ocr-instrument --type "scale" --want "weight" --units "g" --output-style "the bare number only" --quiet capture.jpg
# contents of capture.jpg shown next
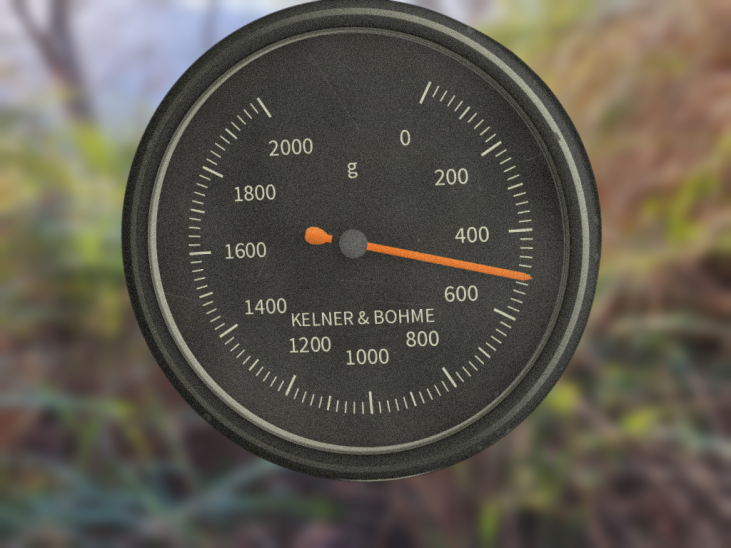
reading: 500
